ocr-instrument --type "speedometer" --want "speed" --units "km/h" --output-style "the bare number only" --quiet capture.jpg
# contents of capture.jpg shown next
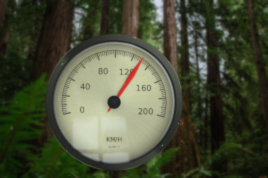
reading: 130
